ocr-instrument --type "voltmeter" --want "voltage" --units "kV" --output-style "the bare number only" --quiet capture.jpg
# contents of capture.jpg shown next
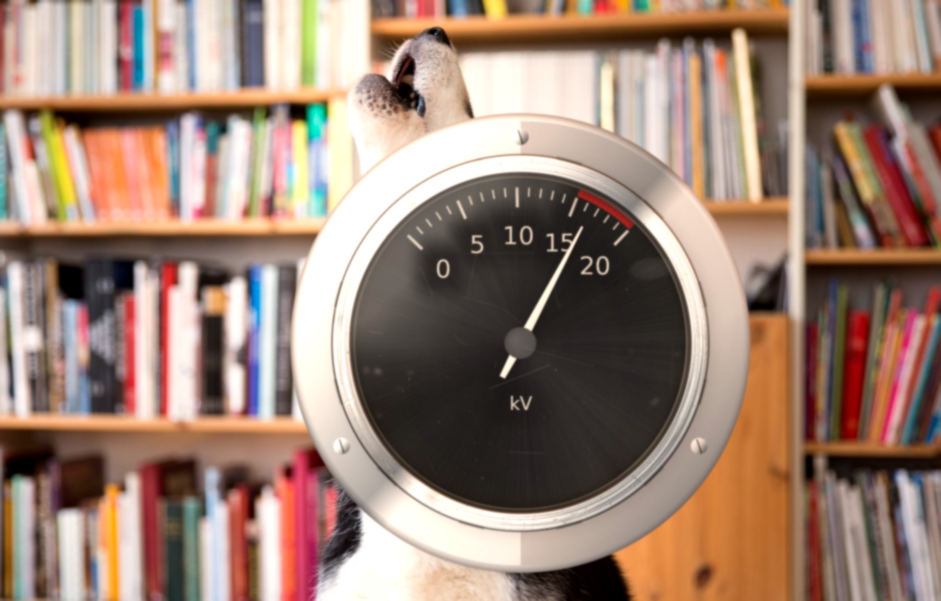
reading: 16.5
